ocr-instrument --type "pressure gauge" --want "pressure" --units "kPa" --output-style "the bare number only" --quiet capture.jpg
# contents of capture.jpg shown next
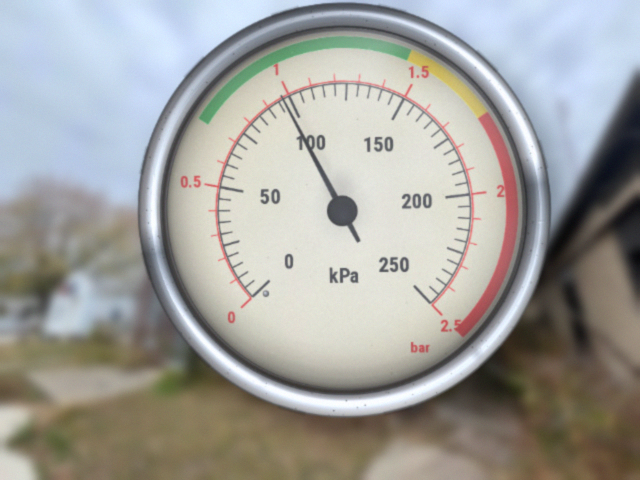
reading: 97.5
